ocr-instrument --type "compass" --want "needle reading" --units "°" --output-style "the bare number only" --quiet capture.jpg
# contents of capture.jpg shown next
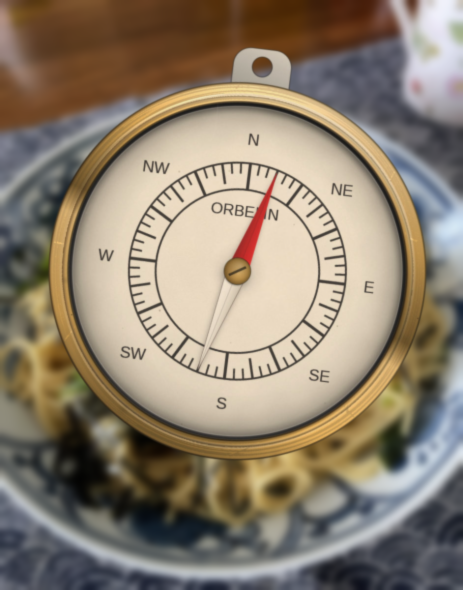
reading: 15
